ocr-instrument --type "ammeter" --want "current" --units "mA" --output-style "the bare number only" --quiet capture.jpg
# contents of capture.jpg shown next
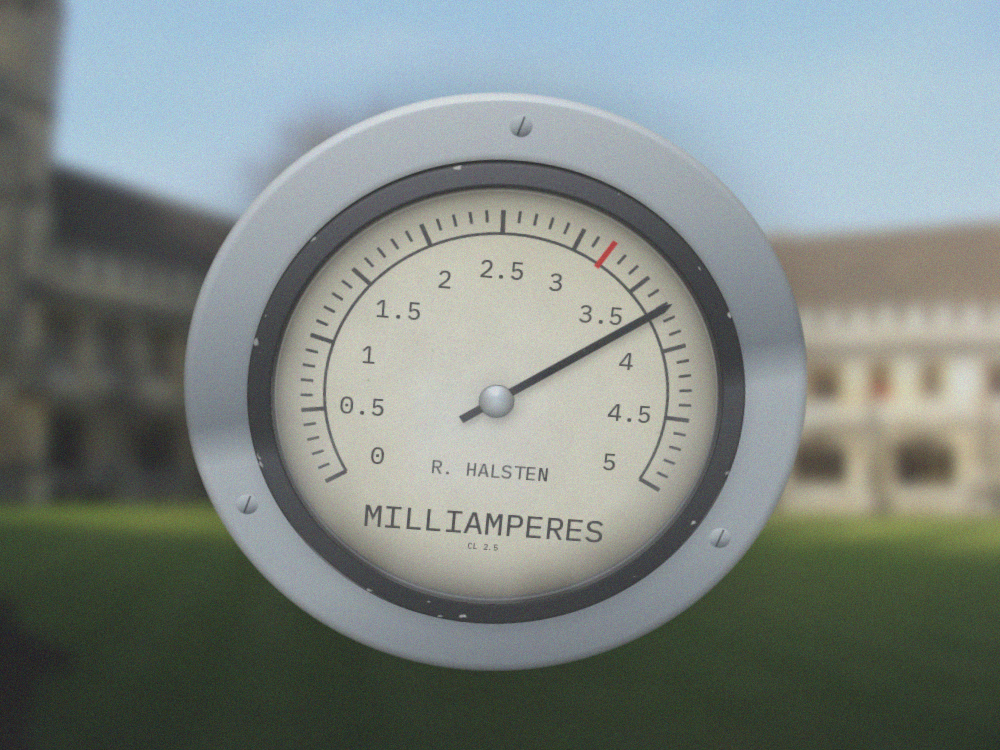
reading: 3.7
